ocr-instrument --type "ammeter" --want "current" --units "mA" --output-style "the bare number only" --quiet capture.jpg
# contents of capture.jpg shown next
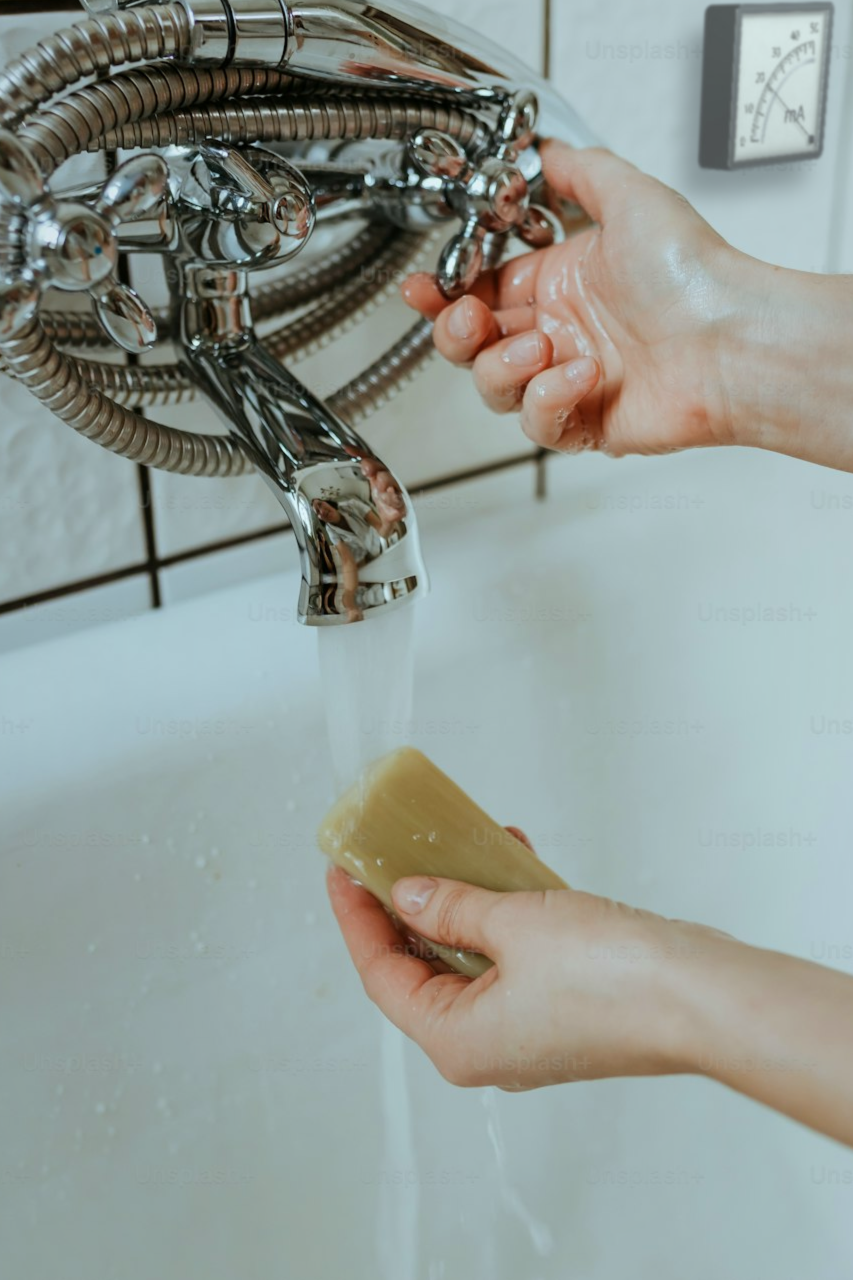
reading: 20
